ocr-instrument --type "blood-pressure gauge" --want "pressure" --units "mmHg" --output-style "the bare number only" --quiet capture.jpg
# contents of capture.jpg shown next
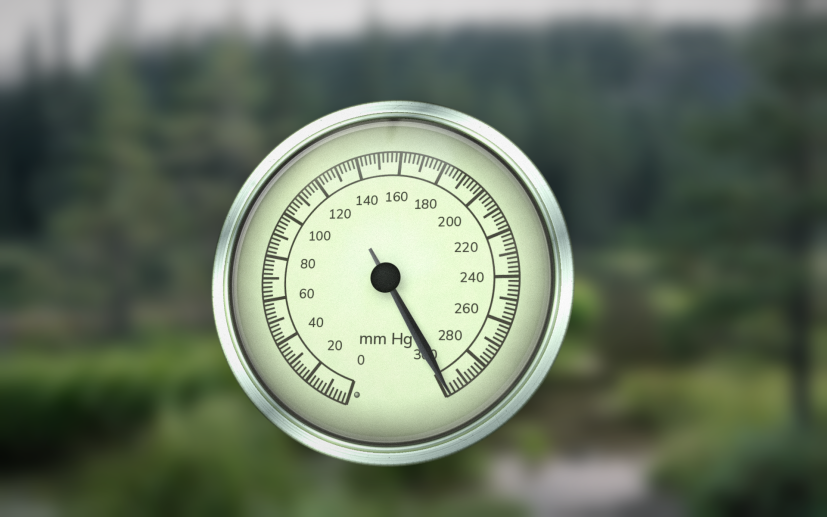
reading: 298
